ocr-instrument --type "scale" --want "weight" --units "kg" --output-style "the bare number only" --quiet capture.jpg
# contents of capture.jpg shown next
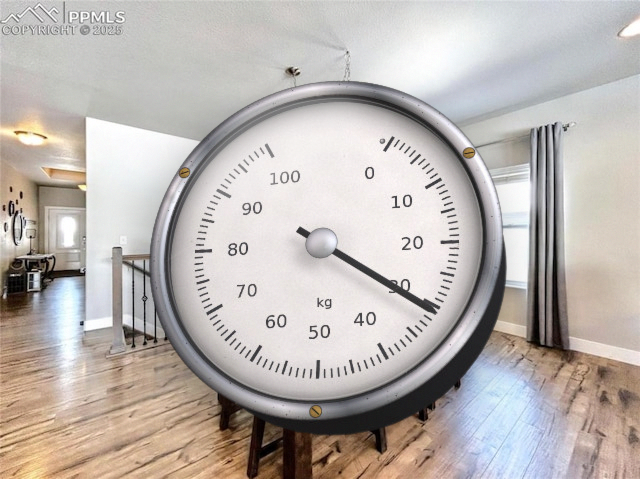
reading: 31
